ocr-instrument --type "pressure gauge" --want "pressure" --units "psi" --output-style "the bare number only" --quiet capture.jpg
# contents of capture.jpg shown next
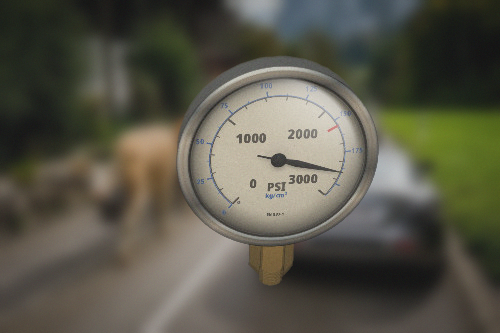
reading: 2700
